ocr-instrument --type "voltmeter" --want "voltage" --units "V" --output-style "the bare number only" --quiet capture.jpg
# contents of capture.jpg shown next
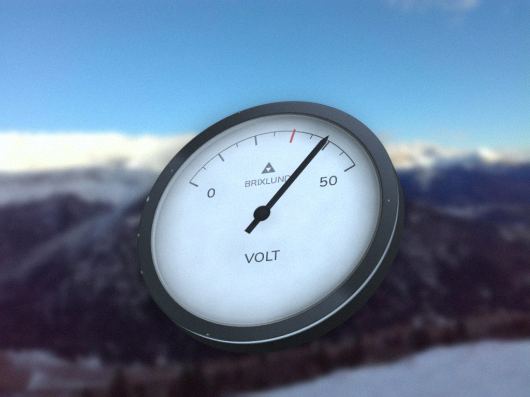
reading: 40
